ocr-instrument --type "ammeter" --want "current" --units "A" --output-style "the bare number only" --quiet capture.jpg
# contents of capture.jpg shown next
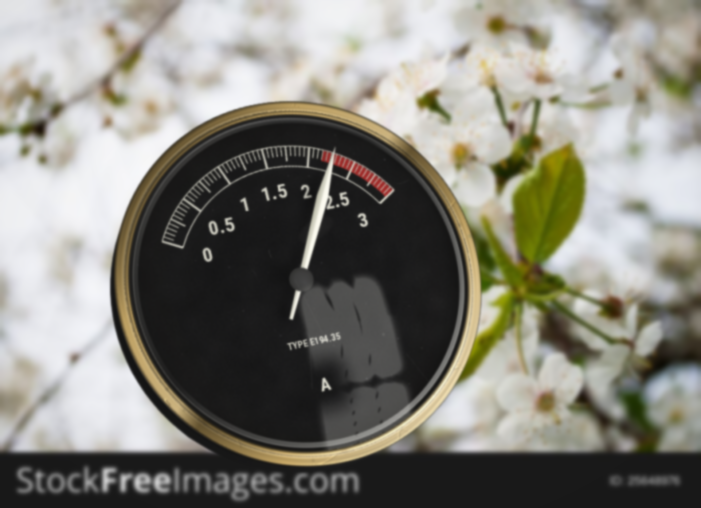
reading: 2.25
